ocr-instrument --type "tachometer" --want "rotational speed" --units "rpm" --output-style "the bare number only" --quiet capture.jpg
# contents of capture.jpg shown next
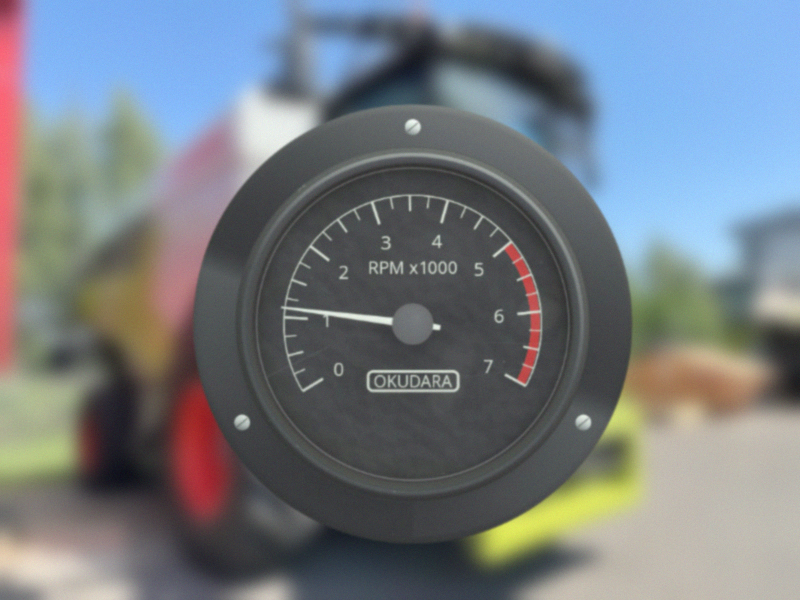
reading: 1125
